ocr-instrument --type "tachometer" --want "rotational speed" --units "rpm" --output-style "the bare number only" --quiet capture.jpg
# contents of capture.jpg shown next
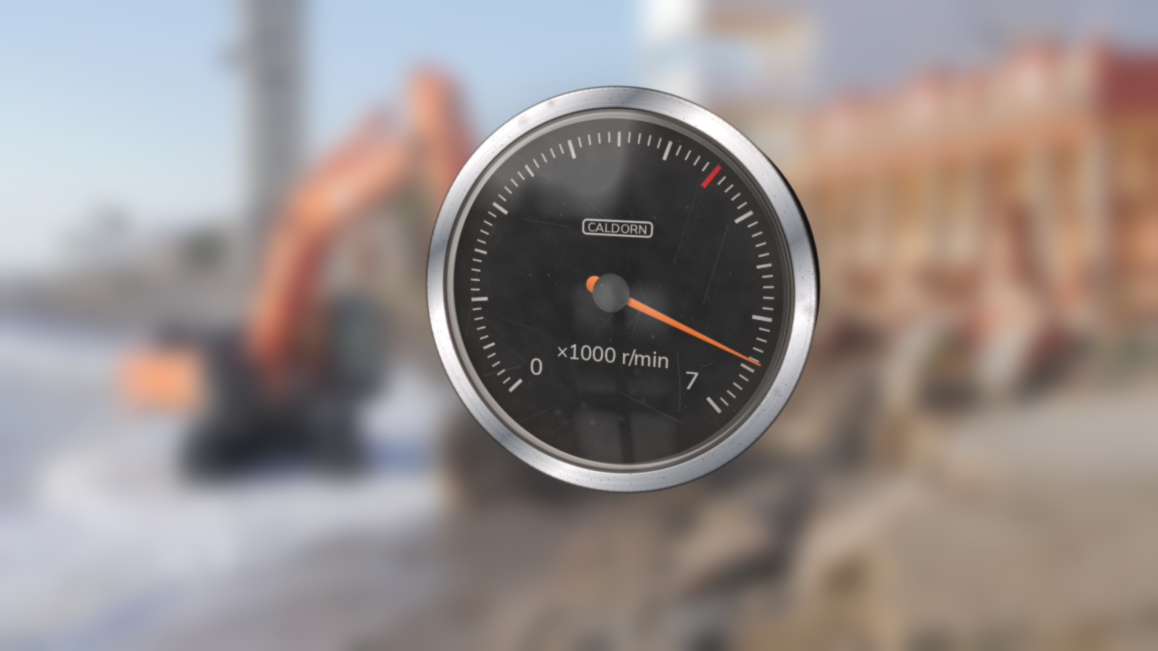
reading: 6400
